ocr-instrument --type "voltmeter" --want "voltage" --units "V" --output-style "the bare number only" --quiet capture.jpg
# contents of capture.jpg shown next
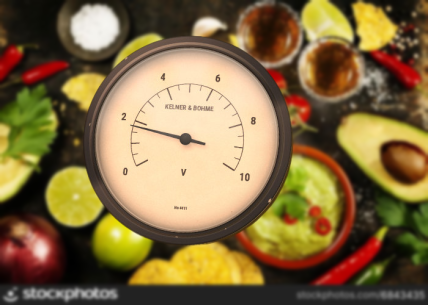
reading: 1.75
